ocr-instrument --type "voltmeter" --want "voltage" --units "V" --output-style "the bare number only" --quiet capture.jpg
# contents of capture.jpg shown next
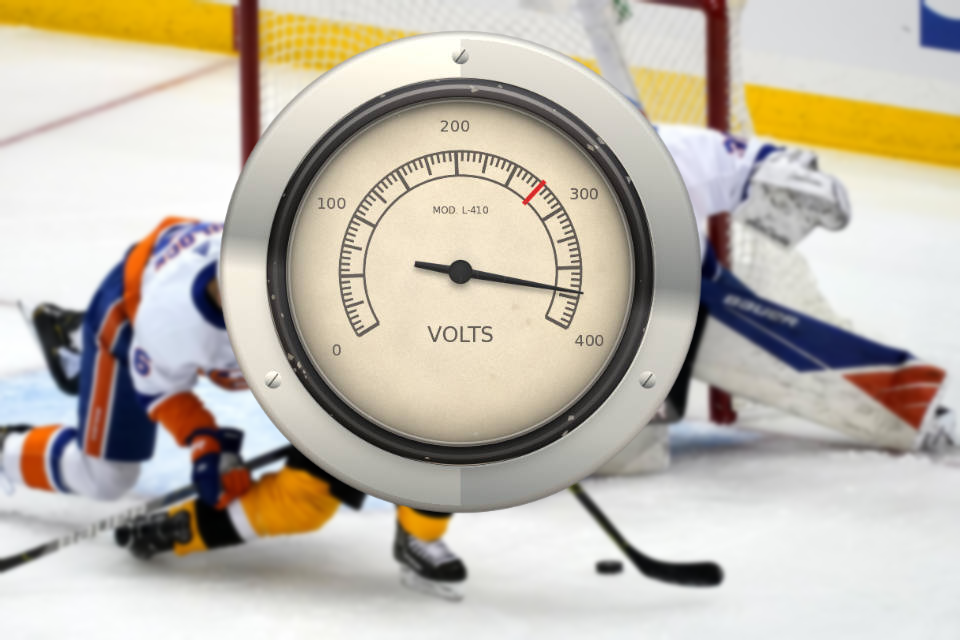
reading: 370
